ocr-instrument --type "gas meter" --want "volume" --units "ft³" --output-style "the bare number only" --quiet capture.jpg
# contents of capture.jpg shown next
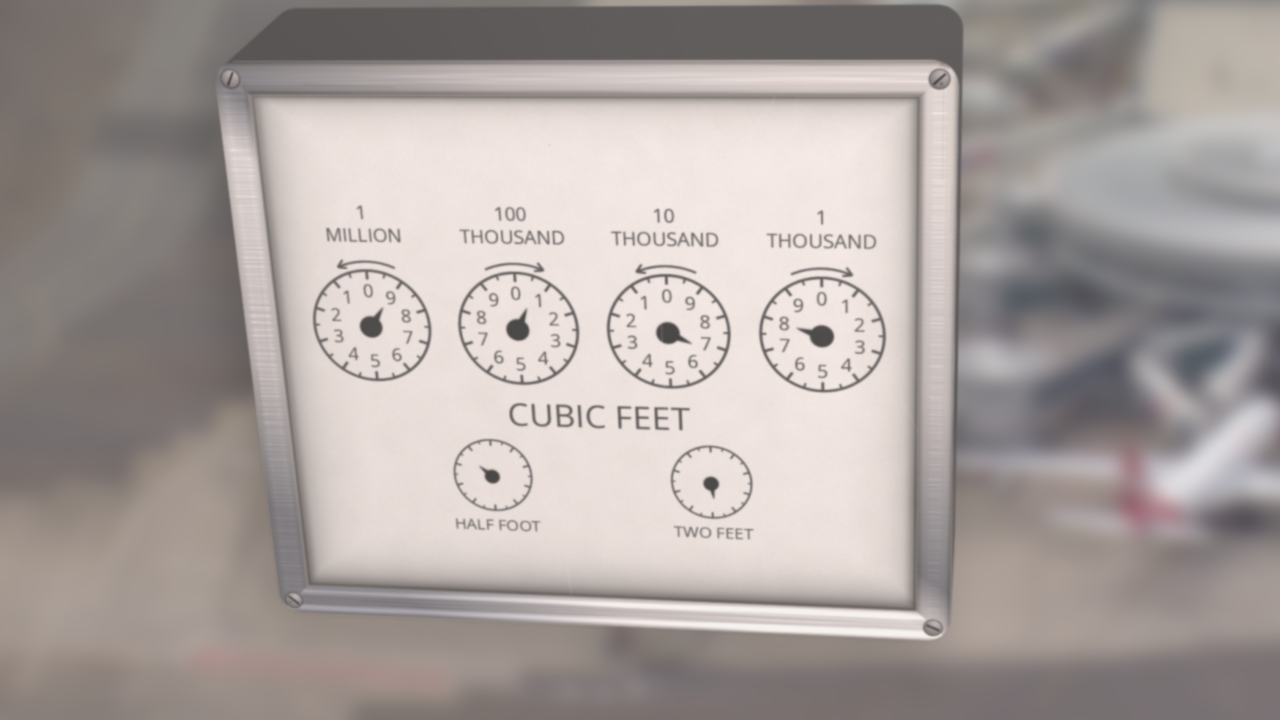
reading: 906800
